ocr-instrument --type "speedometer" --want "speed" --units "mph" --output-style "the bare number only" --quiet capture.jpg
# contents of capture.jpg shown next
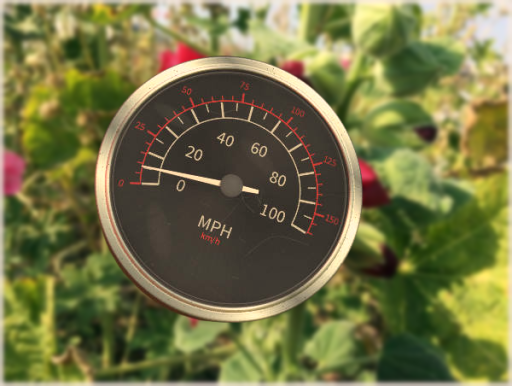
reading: 5
